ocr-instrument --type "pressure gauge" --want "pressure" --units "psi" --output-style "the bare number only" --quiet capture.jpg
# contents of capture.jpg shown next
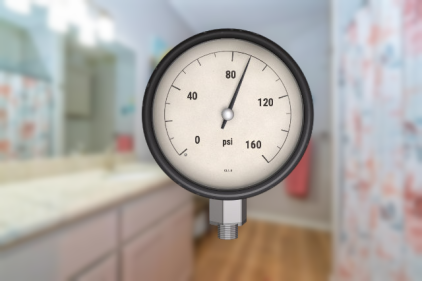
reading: 90
